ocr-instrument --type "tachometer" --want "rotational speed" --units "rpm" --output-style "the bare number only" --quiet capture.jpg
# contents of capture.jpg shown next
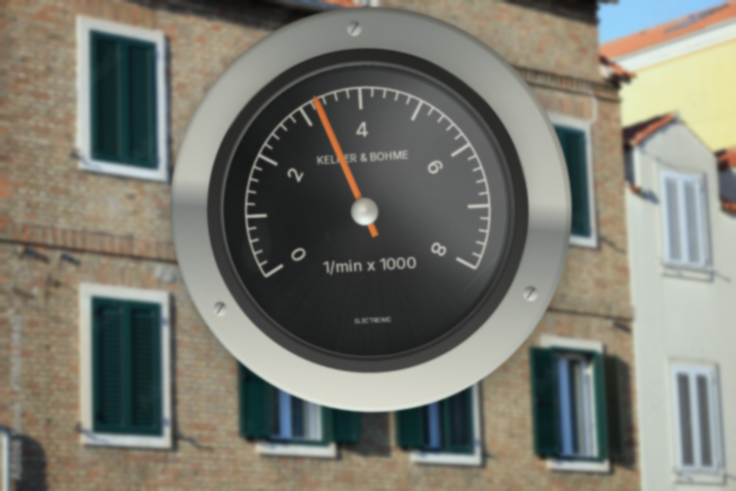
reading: 3300
